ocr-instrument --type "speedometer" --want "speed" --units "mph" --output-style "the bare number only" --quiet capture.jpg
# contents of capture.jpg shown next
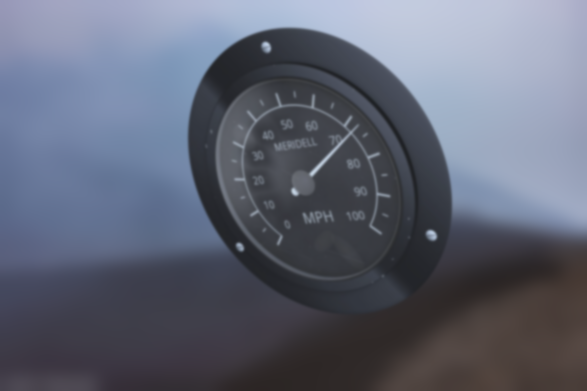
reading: 72.5
